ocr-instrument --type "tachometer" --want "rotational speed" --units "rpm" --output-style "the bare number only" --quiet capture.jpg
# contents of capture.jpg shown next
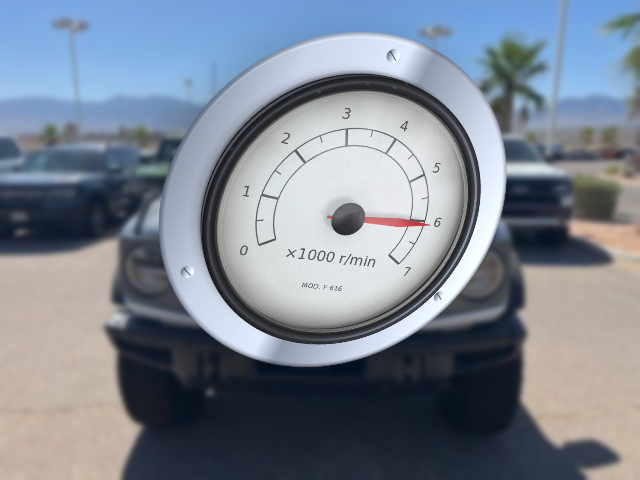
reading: 6000
